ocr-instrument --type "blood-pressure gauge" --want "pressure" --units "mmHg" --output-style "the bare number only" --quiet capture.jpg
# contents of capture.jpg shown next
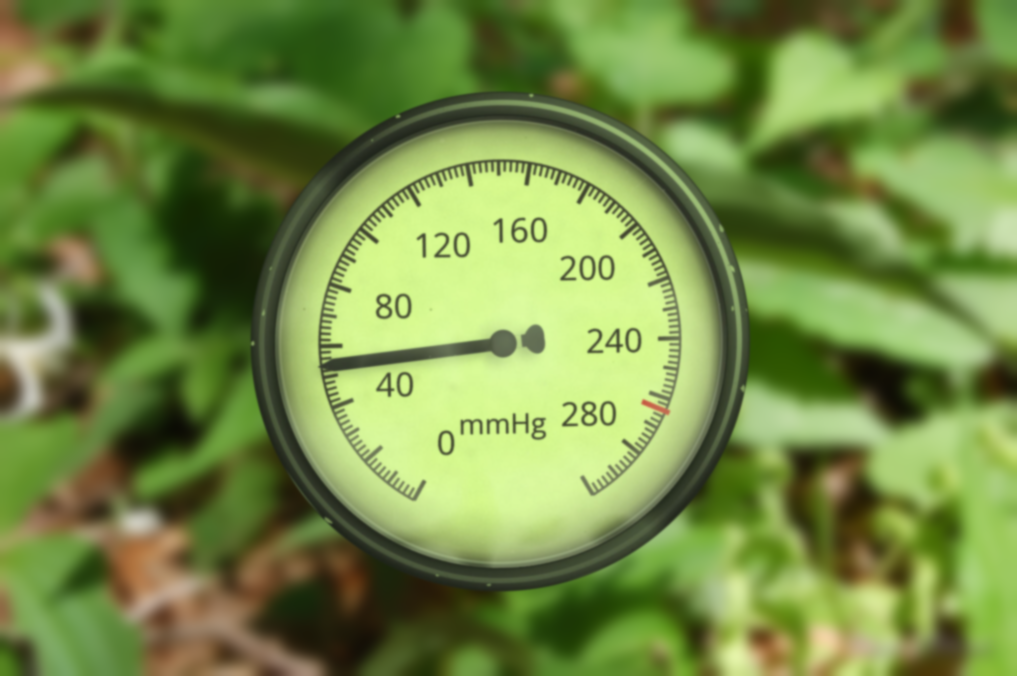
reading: 54
